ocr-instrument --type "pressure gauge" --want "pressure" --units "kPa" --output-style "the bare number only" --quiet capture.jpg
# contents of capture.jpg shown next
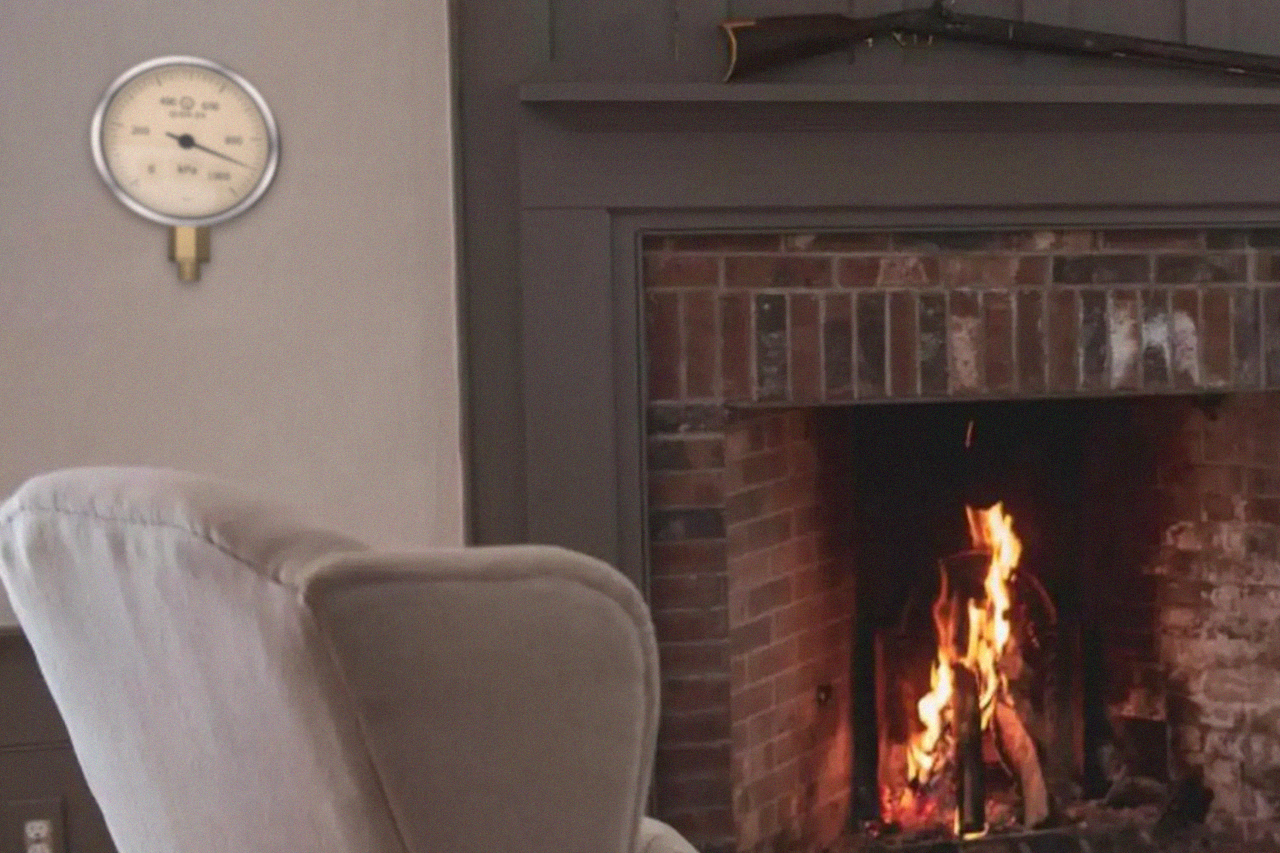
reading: 900
